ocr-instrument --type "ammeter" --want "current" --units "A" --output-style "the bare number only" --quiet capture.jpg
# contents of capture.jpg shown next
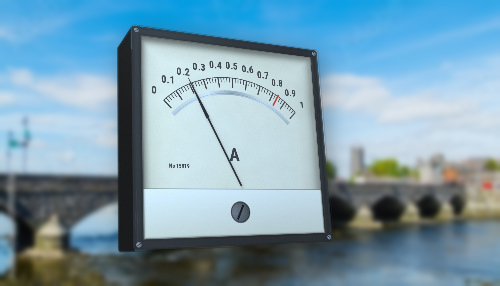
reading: 0.2
